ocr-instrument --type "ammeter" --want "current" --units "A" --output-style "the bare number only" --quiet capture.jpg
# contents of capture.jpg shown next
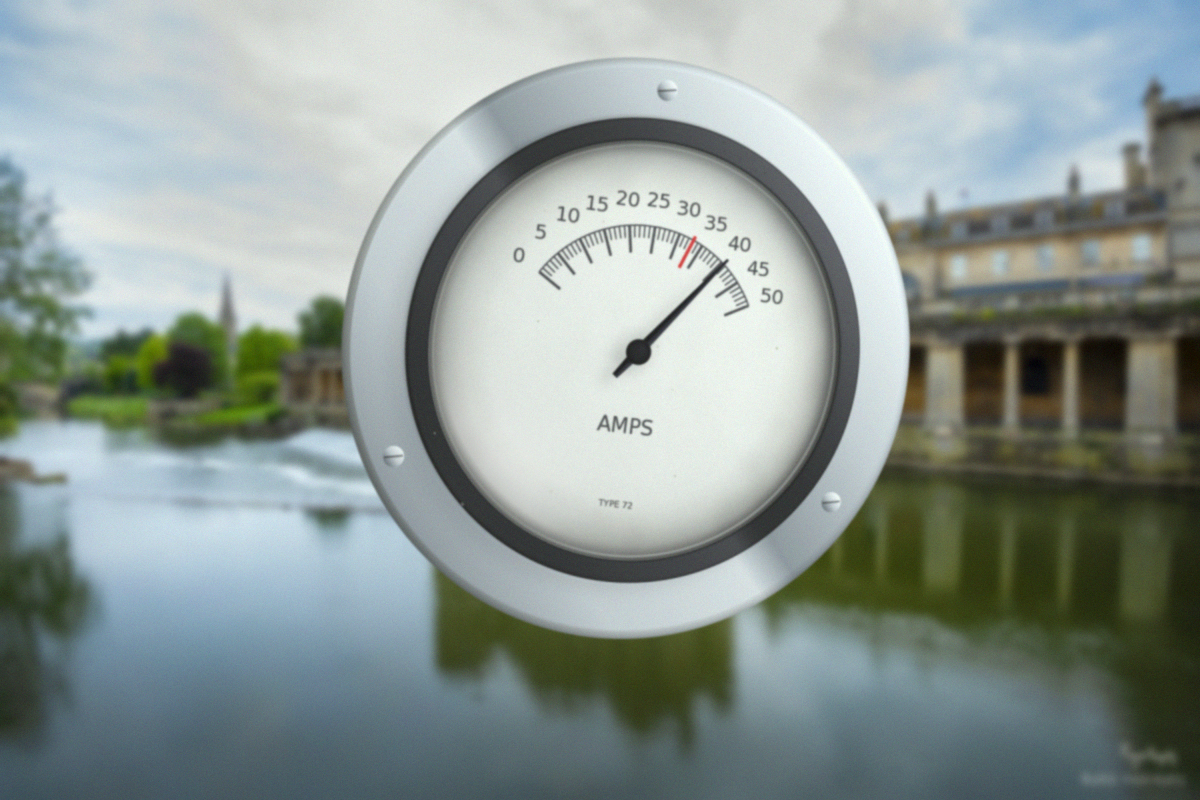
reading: 40
